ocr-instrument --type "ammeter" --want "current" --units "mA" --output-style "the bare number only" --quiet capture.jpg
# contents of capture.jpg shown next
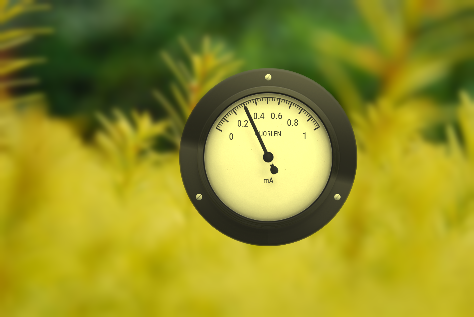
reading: 0.3
